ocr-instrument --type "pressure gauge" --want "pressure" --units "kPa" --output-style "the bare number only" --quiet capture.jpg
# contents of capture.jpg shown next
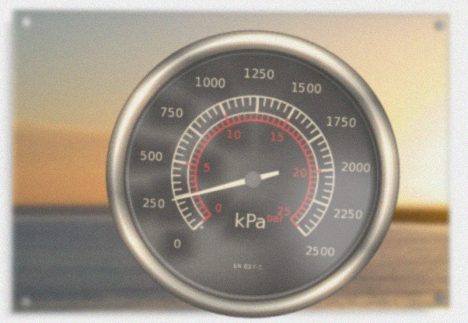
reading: 250
